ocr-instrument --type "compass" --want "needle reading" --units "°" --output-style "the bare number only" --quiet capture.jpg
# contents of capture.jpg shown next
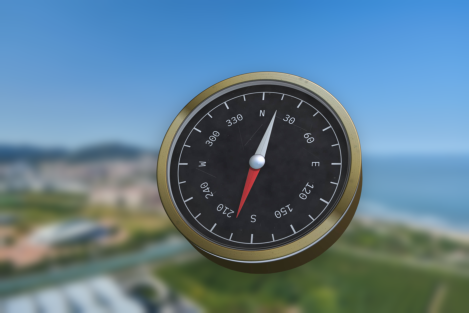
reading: 195
